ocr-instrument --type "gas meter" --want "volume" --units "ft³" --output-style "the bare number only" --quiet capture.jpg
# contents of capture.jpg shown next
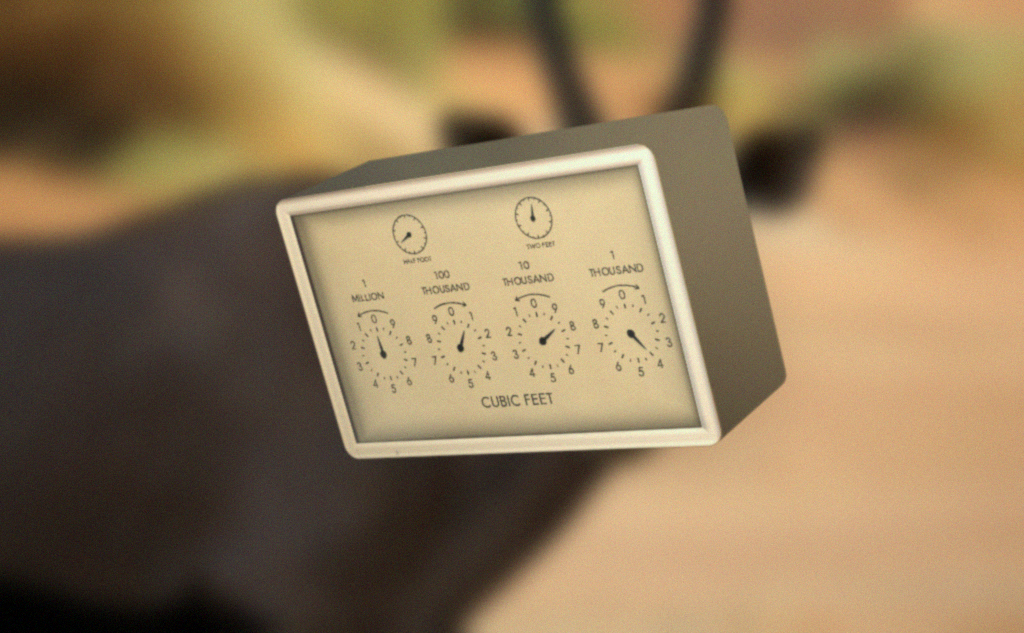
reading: 8400
